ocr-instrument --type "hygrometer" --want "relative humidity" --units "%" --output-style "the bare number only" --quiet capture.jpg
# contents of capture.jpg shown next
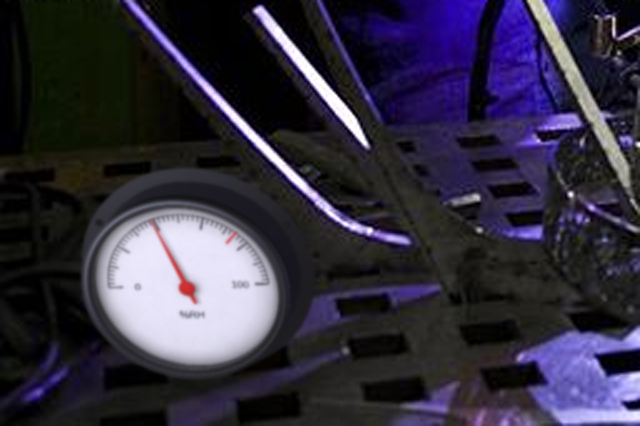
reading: 40
